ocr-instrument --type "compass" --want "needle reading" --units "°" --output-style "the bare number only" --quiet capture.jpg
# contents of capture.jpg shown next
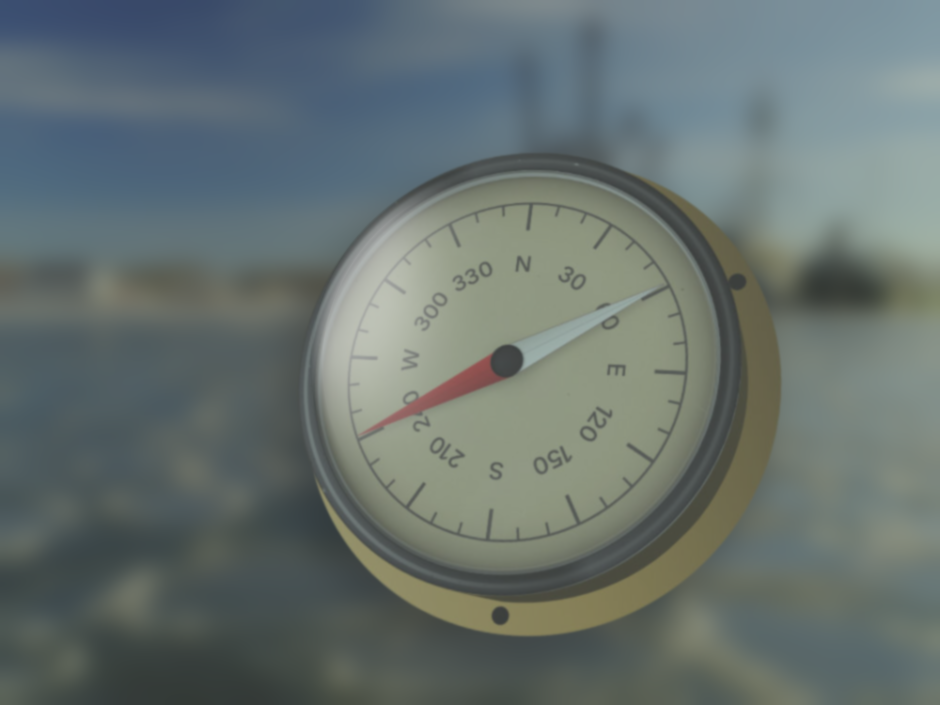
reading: 240
